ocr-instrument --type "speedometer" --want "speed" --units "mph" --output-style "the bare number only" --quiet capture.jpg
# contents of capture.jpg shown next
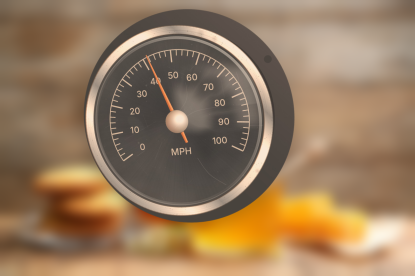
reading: 42
